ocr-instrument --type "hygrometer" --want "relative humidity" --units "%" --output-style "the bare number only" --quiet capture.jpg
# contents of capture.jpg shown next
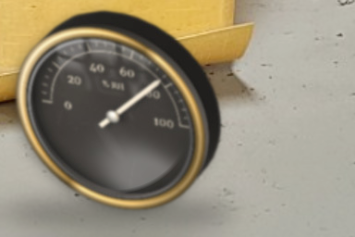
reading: 76
